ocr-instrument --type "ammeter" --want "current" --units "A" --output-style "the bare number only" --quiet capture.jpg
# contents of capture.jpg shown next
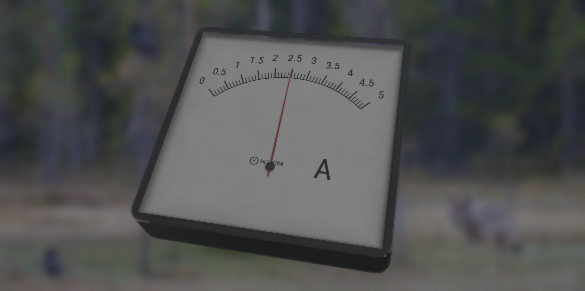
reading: 2.5
